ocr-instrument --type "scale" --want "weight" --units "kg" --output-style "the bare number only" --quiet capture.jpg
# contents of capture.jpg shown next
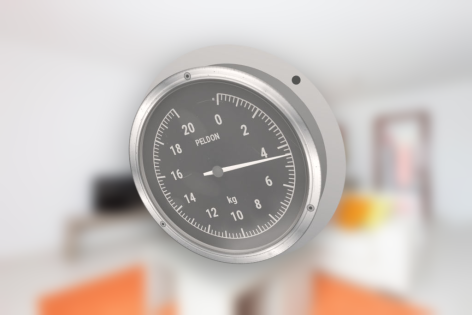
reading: 4.4
